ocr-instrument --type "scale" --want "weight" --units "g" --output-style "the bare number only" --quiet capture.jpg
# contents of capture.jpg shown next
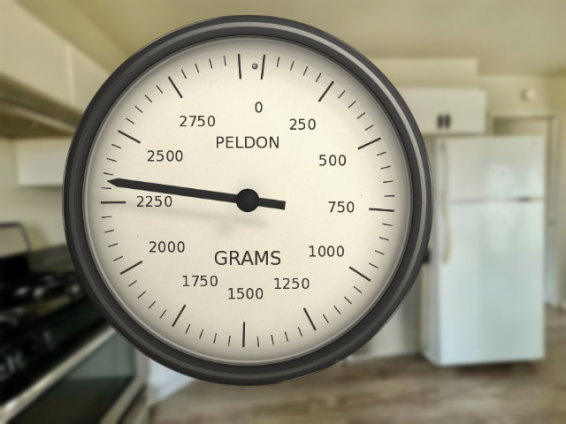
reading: 2325
